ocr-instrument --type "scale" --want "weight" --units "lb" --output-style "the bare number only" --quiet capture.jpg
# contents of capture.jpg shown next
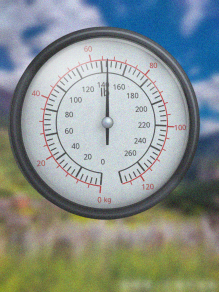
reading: 144
